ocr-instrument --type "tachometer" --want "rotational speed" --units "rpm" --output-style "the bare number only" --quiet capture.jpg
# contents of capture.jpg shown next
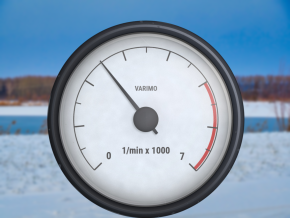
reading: 2500
